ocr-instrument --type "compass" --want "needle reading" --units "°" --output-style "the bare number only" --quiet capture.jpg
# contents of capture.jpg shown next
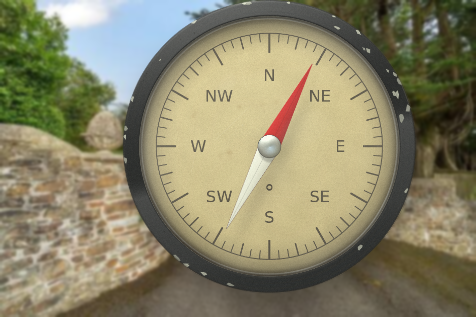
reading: 27.5
